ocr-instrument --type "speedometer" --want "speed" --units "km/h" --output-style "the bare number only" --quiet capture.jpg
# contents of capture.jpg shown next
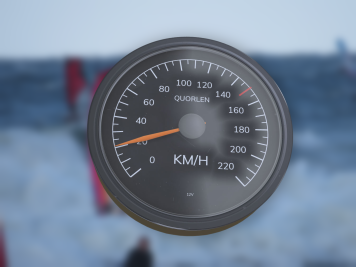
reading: 20
